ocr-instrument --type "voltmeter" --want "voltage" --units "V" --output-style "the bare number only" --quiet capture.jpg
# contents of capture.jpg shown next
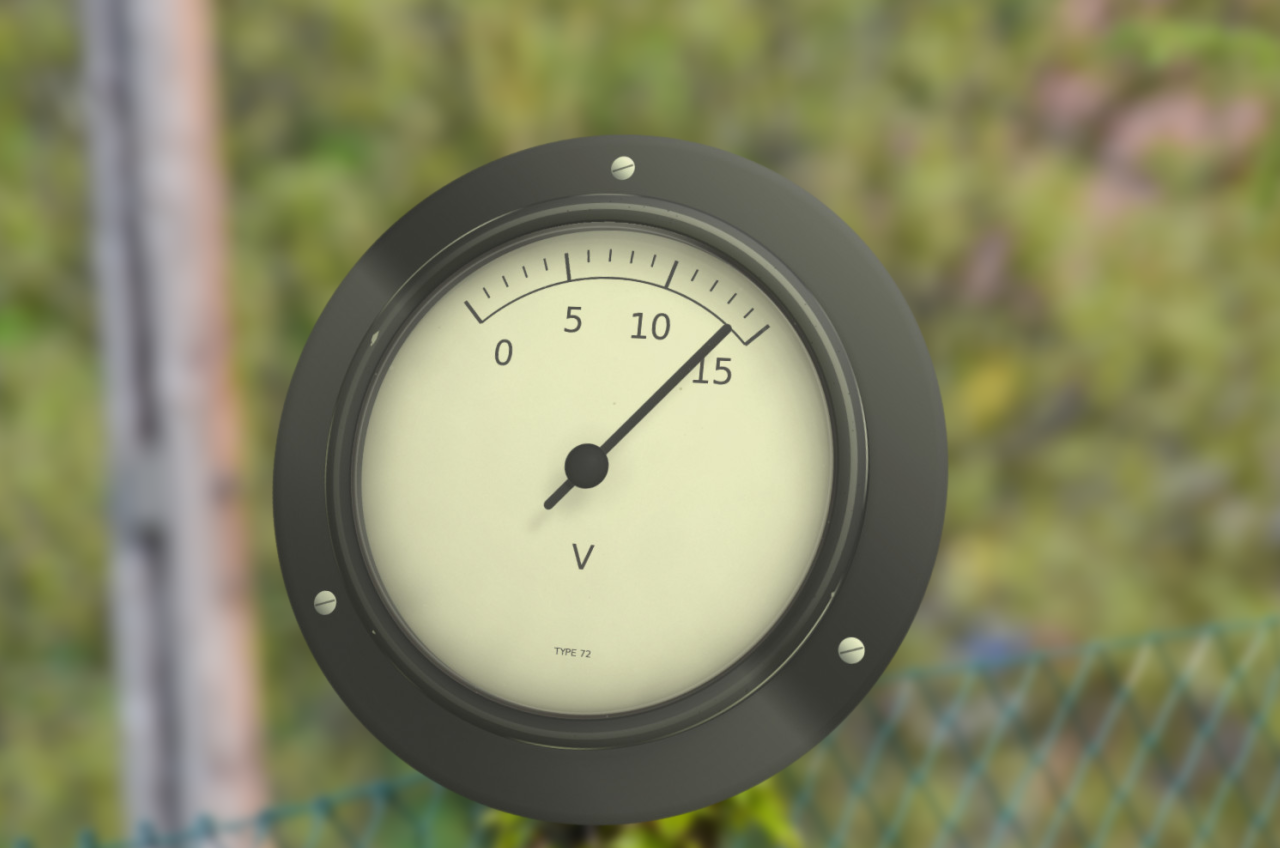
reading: 14
